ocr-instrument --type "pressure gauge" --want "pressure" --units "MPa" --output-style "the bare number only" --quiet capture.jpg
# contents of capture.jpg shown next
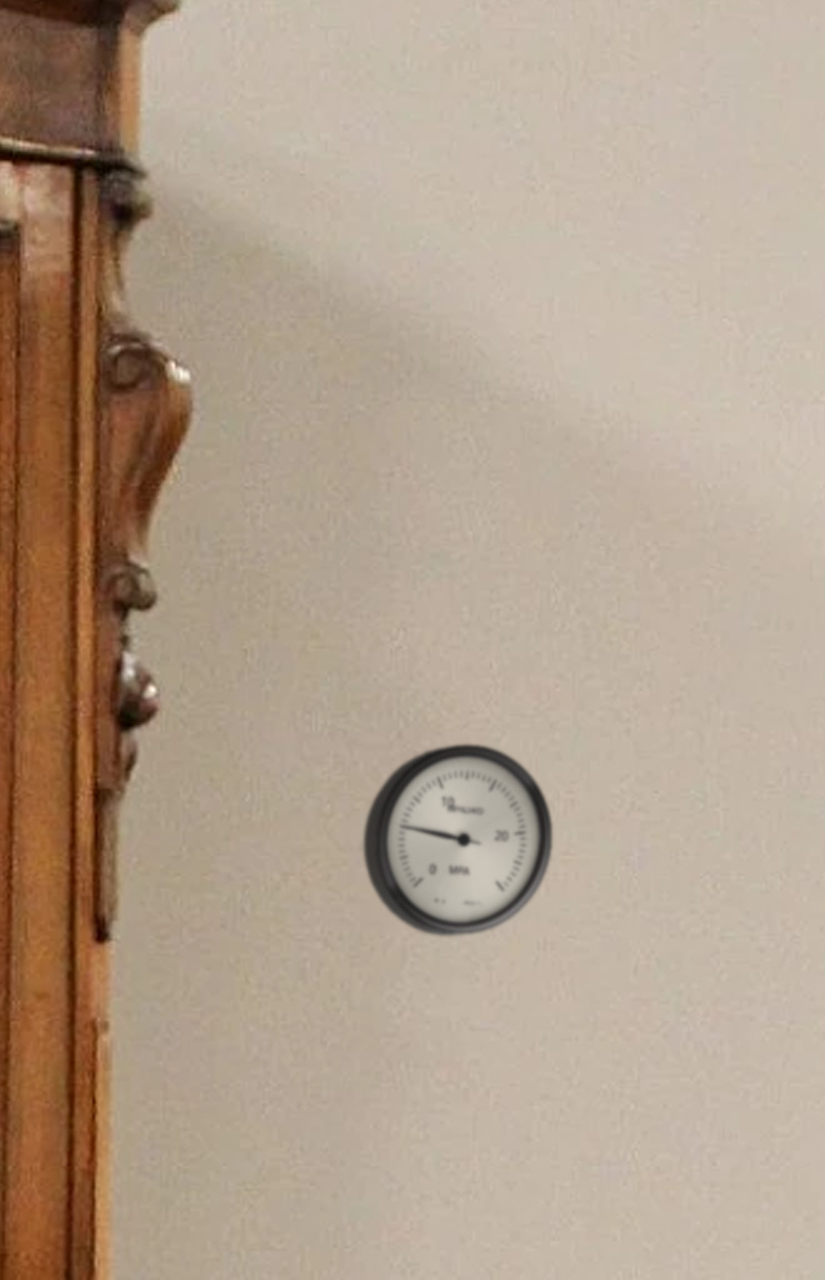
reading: 5
